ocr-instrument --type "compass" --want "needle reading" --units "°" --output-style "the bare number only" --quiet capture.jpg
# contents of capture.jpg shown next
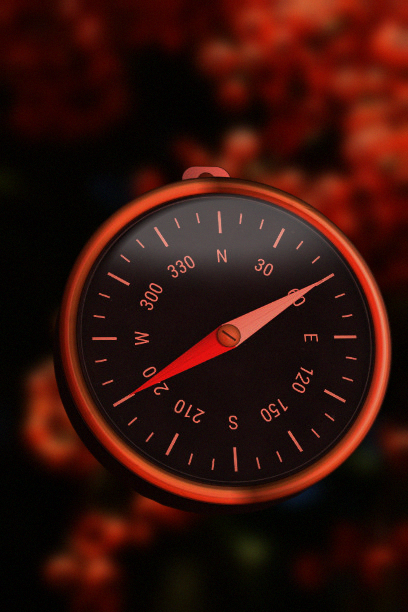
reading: 240
